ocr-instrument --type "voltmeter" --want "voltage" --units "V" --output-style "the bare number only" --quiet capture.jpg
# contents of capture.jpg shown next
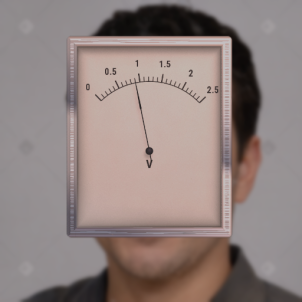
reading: 0.9
